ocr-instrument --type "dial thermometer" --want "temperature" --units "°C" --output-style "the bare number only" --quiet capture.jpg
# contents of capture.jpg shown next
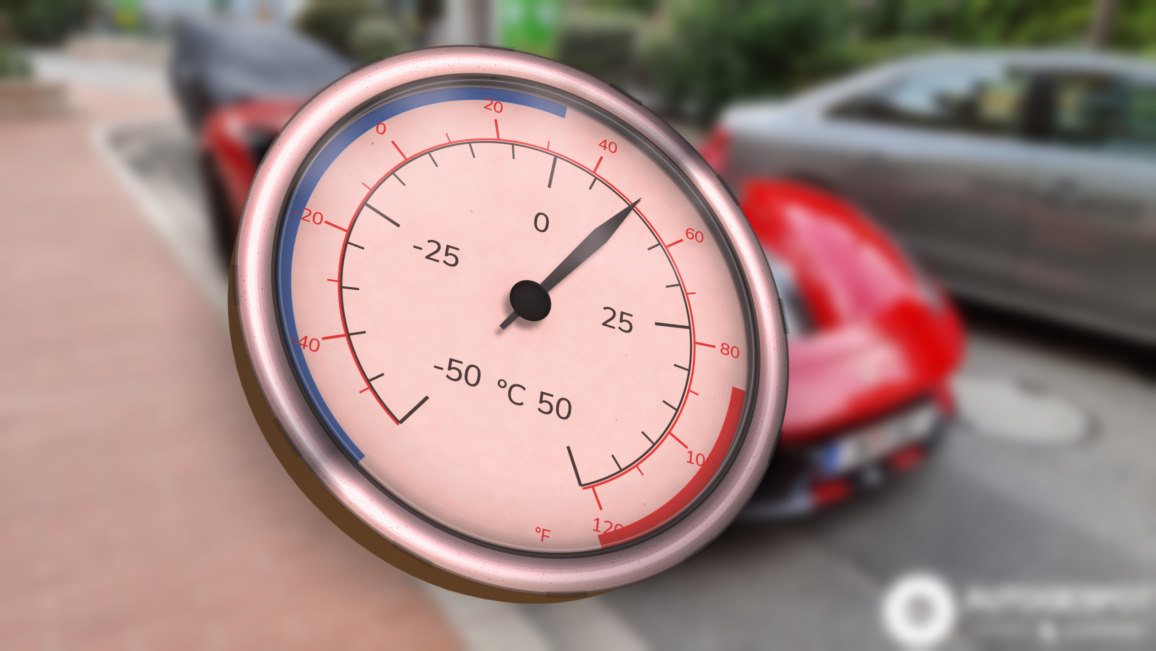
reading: 10
